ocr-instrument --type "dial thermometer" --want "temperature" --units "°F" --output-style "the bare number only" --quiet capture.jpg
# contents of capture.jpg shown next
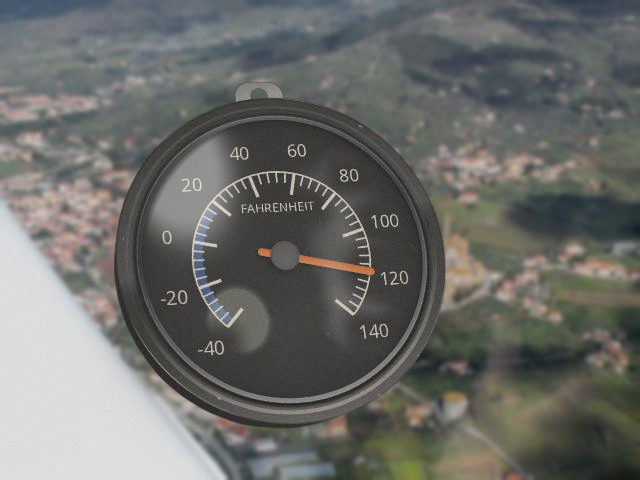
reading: 120
